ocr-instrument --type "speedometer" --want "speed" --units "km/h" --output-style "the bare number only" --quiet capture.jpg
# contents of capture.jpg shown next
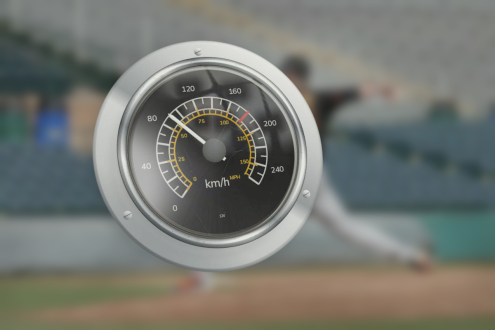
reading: 90
